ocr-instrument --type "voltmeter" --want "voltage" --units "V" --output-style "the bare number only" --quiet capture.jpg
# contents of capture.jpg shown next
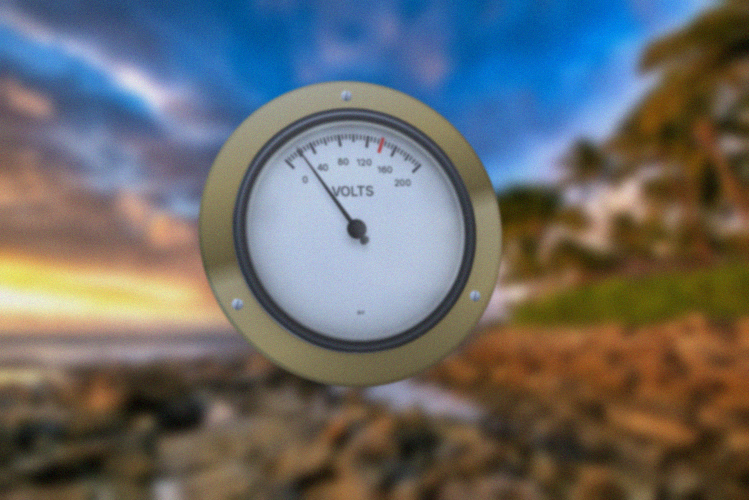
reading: 20
